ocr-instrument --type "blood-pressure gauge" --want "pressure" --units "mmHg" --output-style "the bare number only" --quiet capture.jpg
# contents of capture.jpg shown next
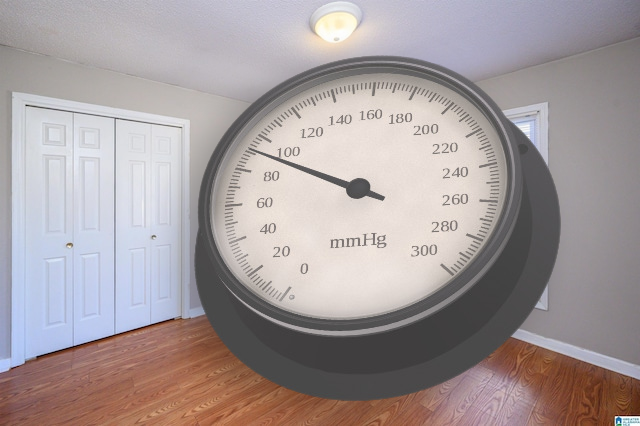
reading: 90
